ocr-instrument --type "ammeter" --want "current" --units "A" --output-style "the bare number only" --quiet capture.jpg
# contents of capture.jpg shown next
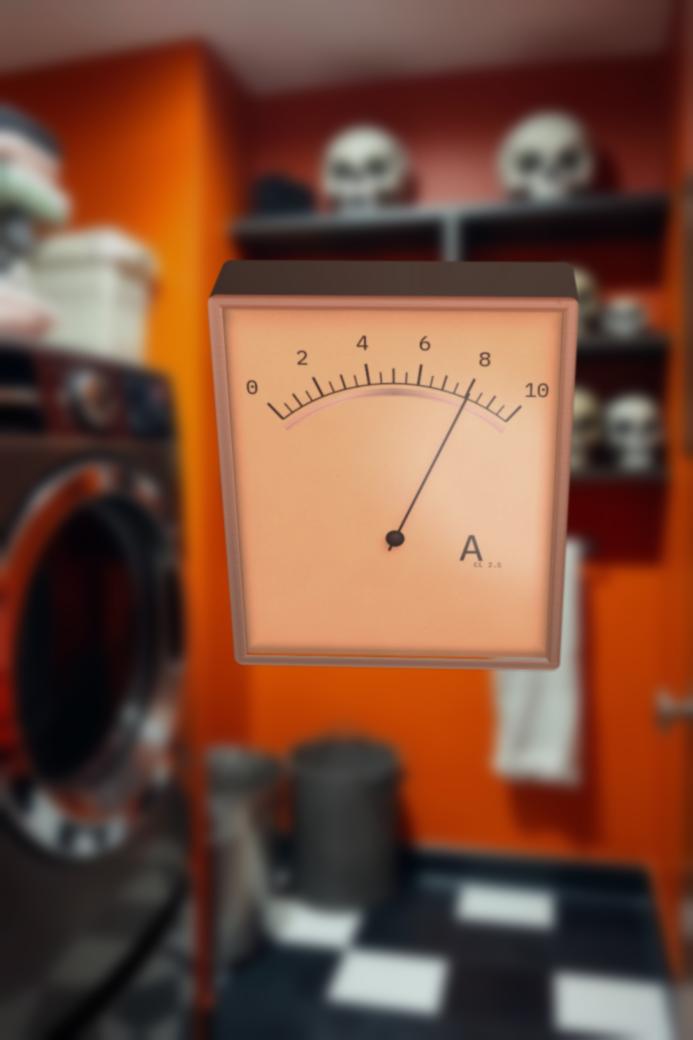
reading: 8
